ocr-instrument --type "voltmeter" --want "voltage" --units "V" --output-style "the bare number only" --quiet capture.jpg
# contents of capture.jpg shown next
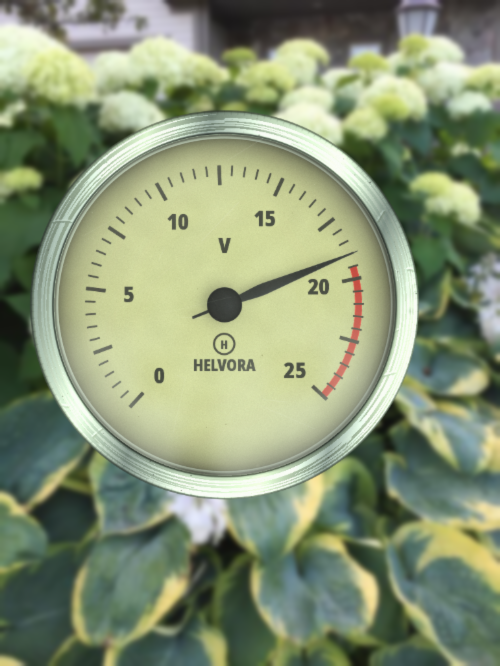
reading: 19
